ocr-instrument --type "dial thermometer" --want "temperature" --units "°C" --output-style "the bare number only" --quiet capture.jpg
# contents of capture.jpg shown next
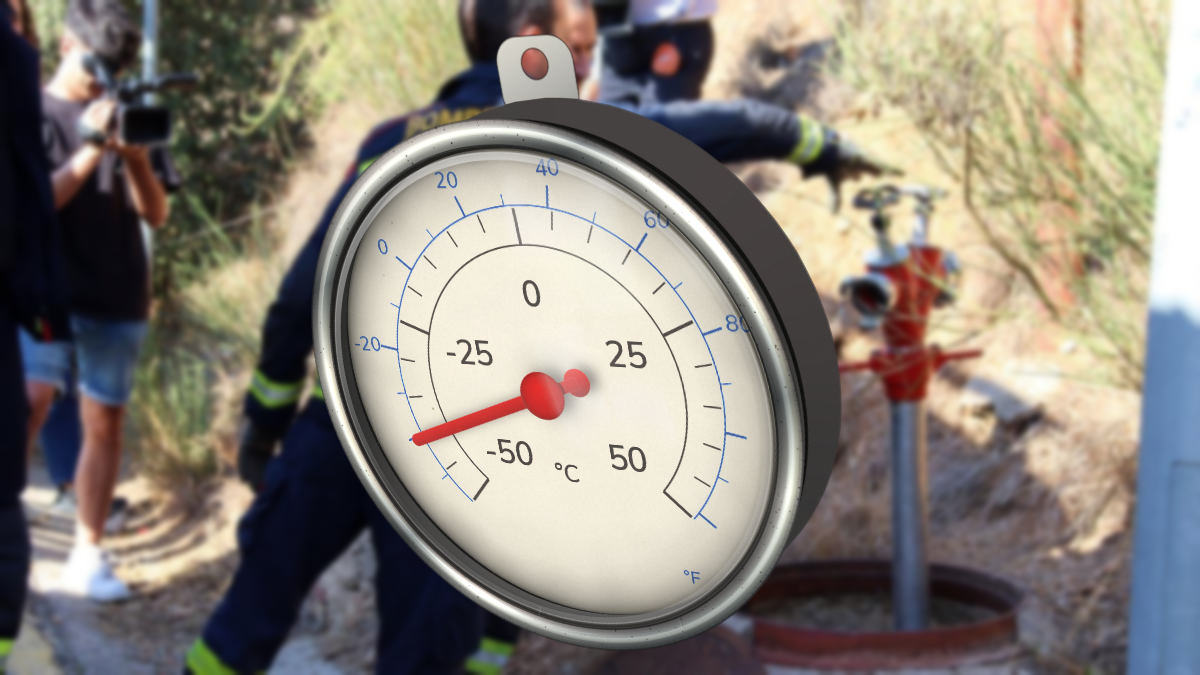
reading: -40
